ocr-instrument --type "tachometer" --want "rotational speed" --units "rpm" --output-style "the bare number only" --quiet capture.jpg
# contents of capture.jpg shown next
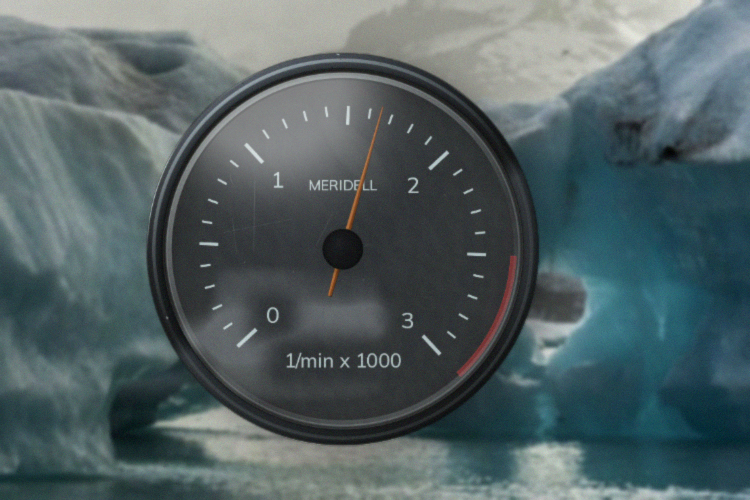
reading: 1650
